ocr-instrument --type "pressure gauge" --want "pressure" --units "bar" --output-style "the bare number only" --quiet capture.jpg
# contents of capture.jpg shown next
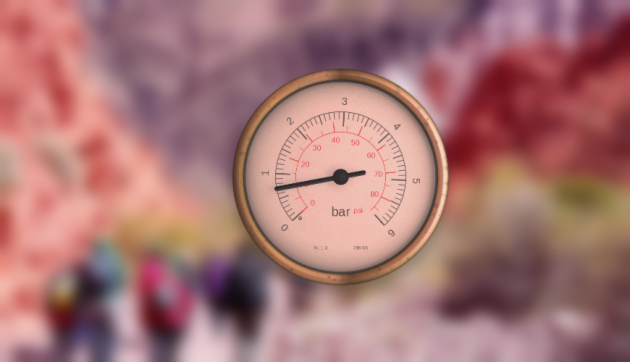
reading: 0.7
